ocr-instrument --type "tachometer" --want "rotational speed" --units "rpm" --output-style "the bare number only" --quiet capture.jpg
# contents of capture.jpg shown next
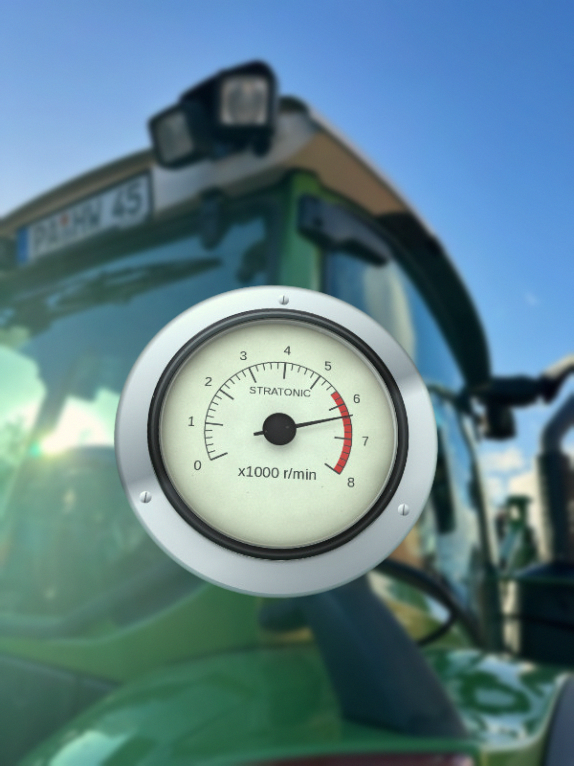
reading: 6400
